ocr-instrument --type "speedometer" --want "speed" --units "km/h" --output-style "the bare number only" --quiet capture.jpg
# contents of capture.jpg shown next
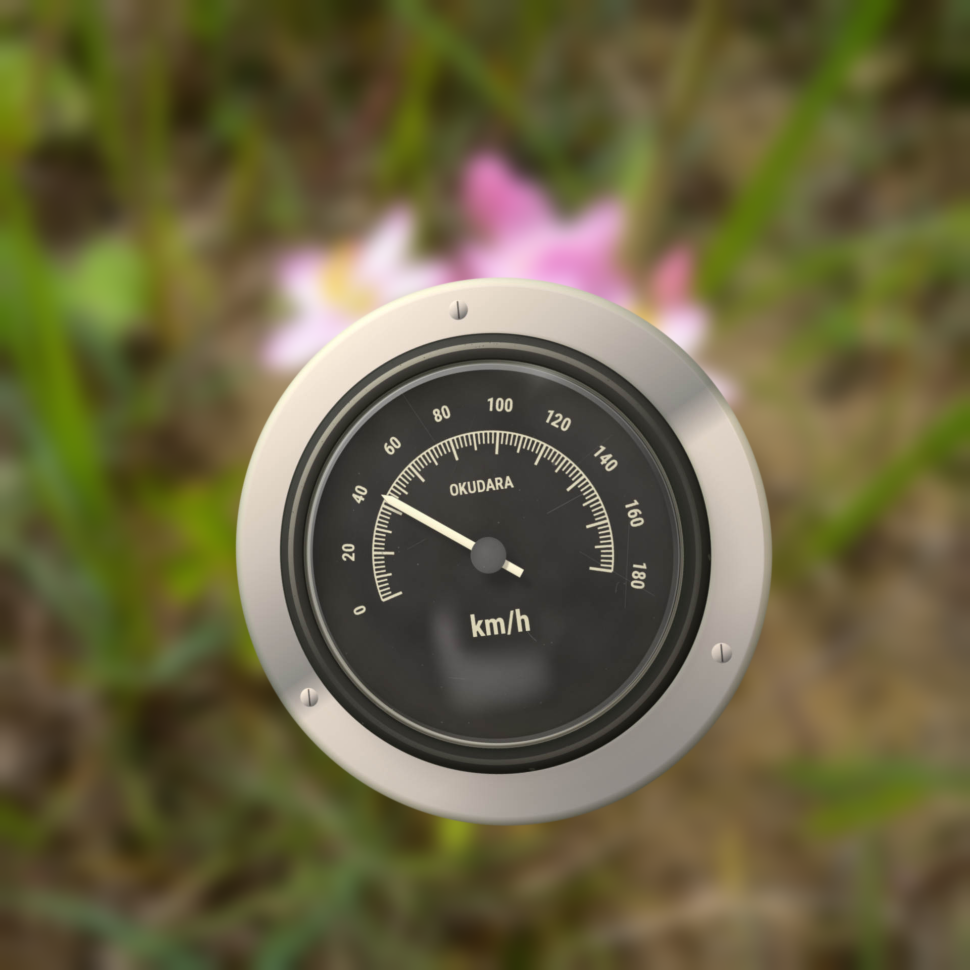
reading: 44
